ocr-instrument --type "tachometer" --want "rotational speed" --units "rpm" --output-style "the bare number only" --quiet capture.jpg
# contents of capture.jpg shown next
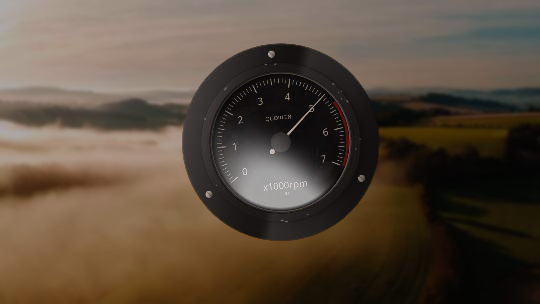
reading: 5000
